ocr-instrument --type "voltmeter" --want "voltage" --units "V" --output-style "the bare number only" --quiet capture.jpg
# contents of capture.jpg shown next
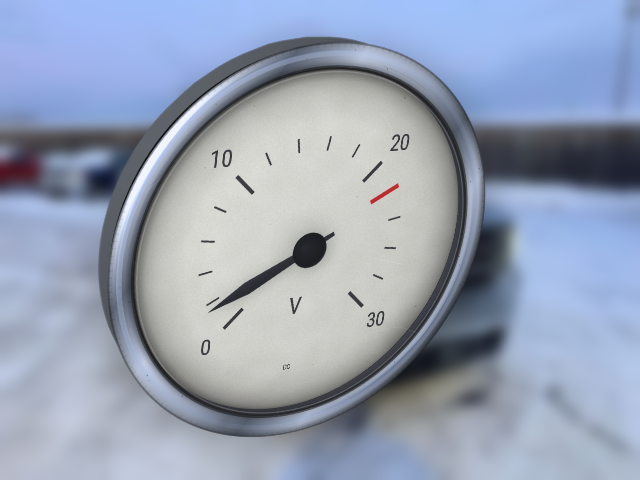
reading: 2
